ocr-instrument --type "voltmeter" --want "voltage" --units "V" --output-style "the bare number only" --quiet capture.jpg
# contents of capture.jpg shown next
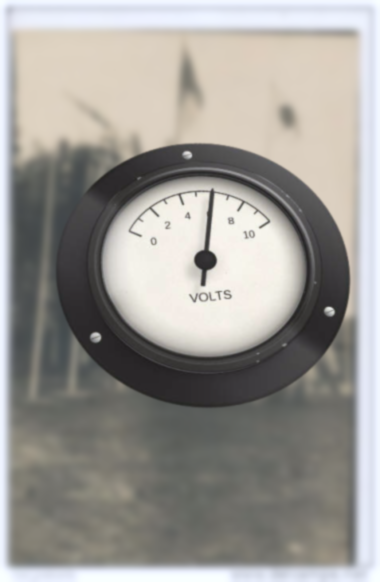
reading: 6
